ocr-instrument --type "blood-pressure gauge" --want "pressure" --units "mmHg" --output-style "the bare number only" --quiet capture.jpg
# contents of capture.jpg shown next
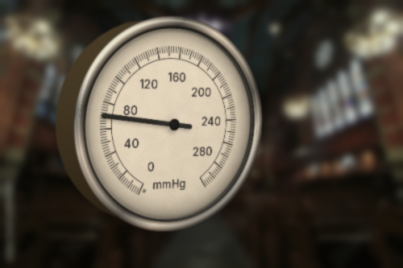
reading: 70
